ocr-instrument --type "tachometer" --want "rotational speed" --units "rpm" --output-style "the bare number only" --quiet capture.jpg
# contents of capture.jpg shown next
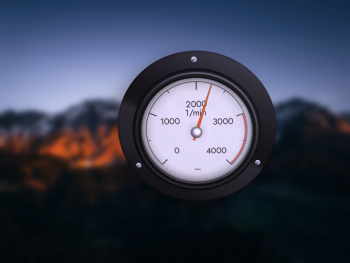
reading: 2250
